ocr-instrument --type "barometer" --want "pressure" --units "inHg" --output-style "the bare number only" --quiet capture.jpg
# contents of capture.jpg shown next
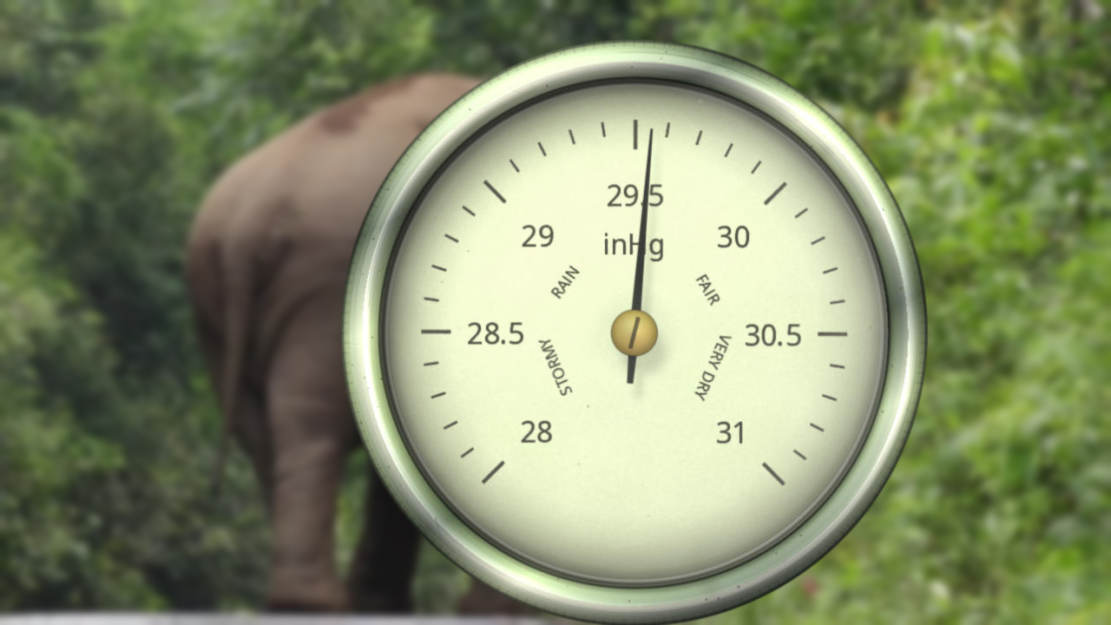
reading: 29.55
